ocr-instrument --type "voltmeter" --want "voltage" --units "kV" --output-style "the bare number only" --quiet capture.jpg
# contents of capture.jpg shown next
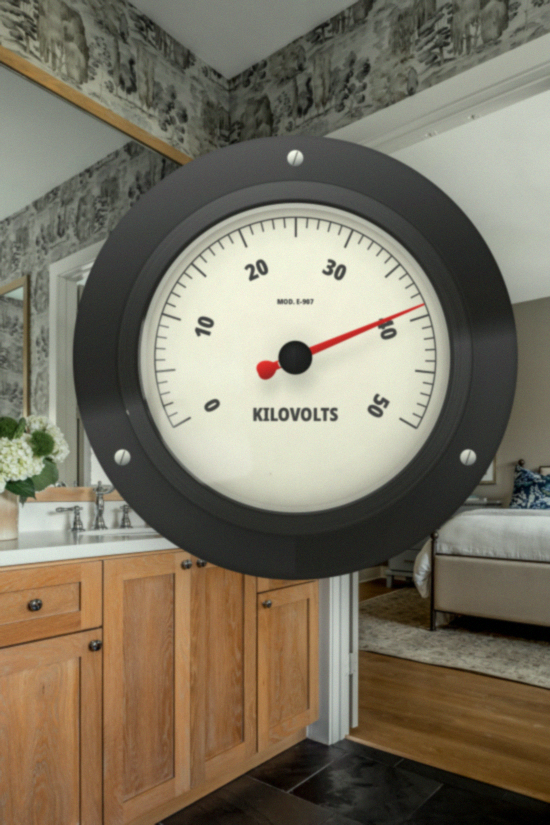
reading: 39
